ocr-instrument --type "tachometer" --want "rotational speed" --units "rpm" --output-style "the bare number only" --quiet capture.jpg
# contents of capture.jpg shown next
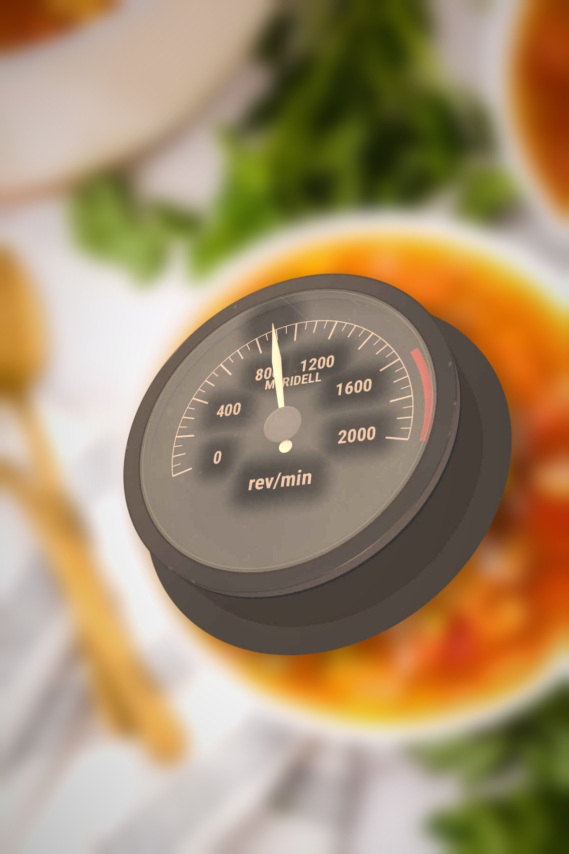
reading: 900
